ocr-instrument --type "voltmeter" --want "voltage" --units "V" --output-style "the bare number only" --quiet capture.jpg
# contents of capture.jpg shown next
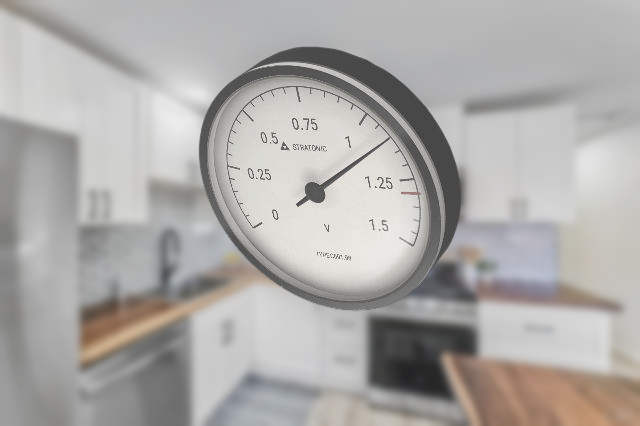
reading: 1.1
